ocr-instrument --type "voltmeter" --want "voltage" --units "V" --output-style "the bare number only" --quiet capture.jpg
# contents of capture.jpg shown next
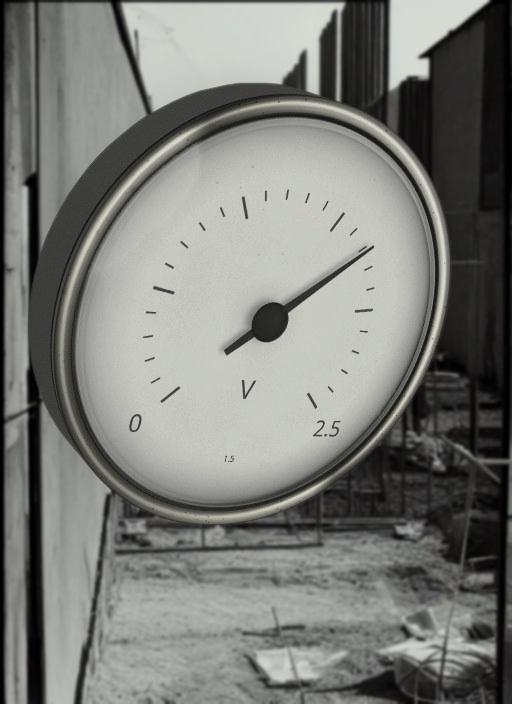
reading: 1.7
